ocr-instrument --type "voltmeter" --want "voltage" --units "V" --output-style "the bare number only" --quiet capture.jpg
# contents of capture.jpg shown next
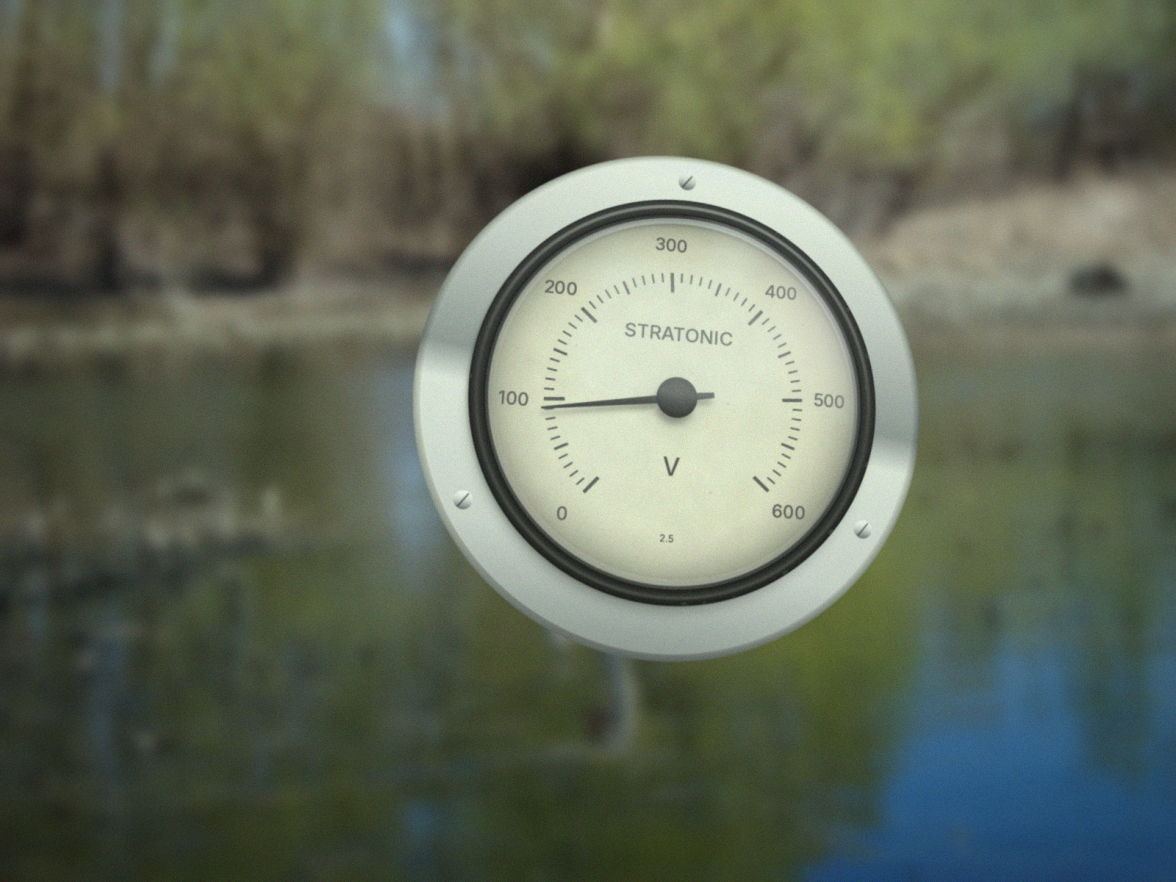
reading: 90
